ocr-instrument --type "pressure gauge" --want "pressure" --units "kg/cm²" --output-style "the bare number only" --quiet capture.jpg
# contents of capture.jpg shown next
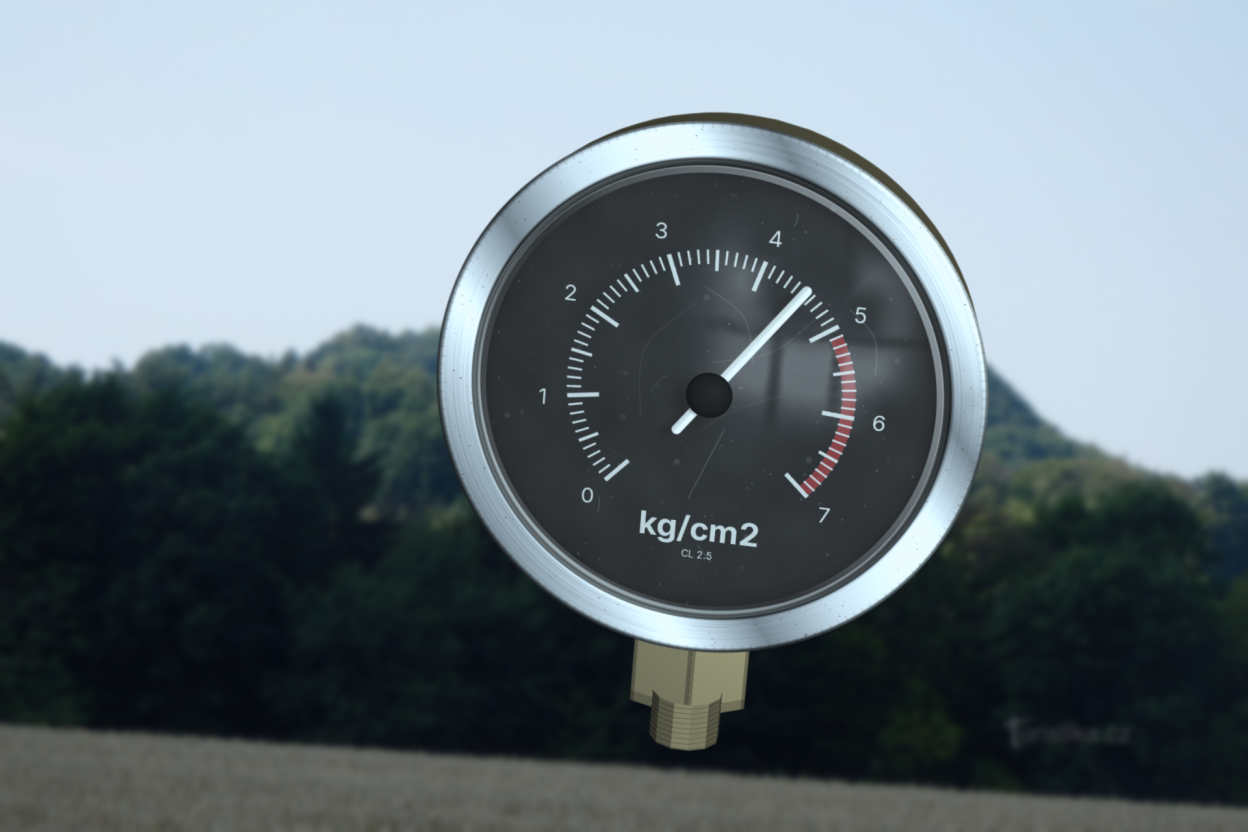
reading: 4.5
